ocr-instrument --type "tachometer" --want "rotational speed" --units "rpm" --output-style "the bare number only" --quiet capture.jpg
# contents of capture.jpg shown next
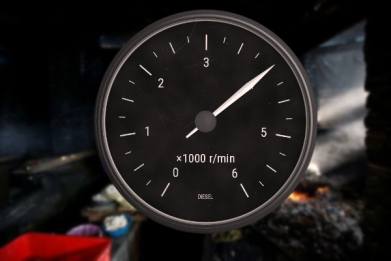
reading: 4000
